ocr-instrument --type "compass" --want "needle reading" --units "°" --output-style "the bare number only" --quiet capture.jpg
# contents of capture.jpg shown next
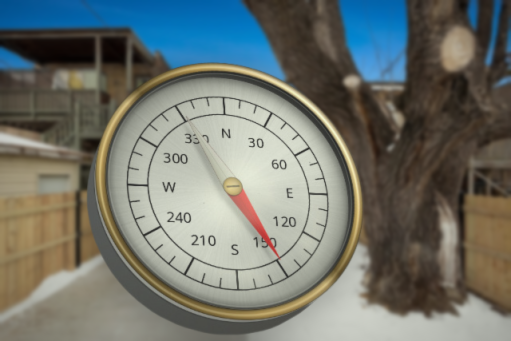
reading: 150
